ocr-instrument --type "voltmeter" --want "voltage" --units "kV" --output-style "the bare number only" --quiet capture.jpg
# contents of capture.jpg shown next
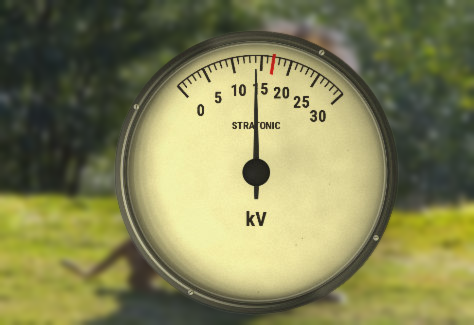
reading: 14
